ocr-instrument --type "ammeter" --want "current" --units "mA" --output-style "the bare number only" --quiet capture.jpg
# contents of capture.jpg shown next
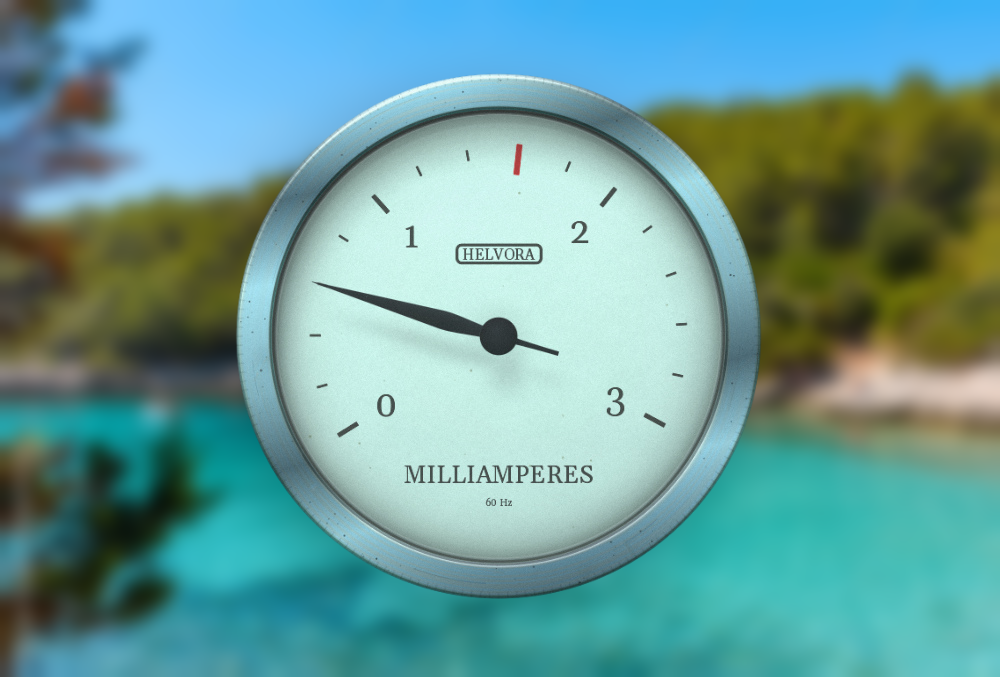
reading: 0.6
